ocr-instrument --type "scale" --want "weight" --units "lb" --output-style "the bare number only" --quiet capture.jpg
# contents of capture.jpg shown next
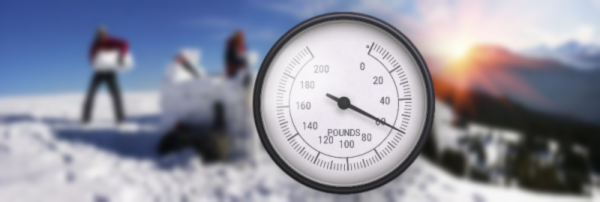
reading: 60
